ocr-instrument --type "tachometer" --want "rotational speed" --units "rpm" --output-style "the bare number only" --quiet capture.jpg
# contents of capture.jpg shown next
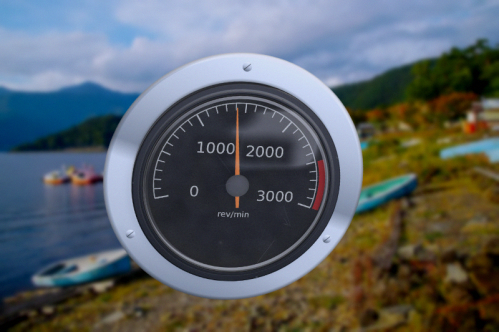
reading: 1400
